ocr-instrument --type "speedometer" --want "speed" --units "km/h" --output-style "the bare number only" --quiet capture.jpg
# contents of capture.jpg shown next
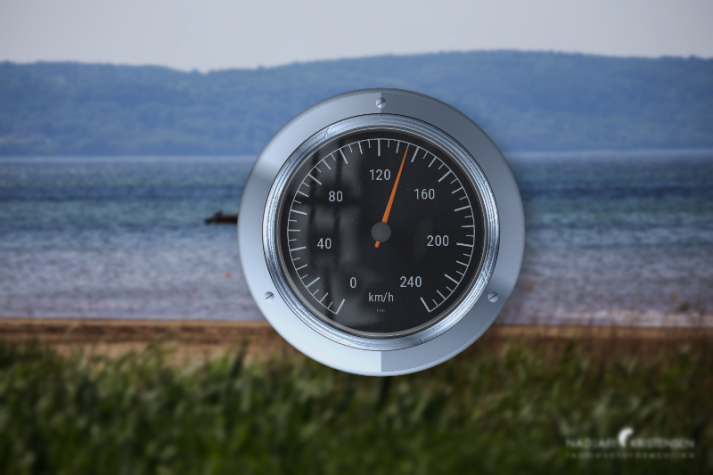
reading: 135
